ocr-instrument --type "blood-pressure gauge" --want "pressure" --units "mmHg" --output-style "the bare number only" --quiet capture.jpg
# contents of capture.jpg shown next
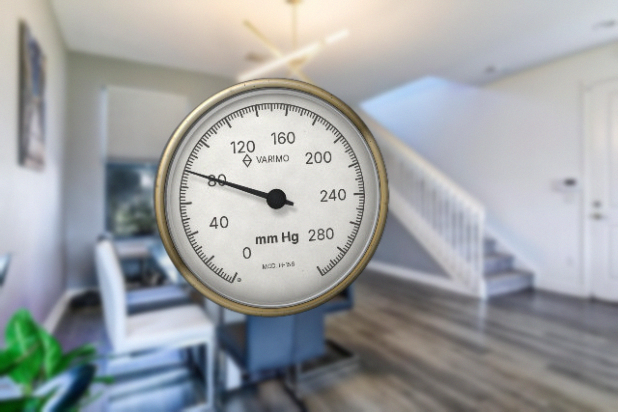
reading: 80
